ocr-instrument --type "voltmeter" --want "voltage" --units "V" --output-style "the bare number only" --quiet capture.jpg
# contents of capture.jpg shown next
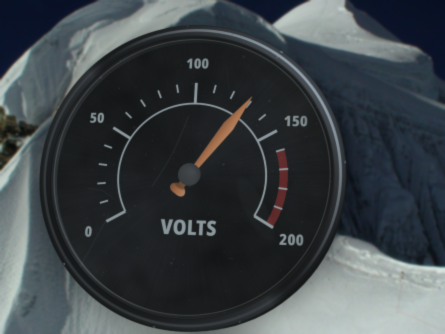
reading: 130
